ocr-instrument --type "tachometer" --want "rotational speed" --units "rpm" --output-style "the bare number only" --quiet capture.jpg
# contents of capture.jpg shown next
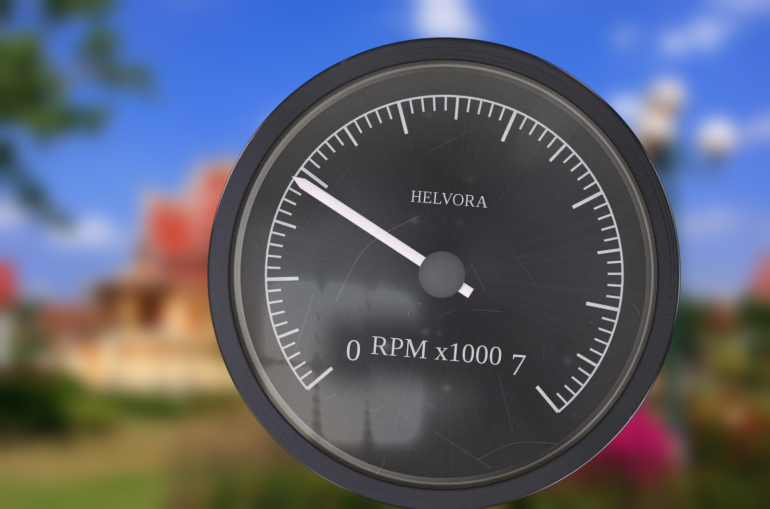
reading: 1900
